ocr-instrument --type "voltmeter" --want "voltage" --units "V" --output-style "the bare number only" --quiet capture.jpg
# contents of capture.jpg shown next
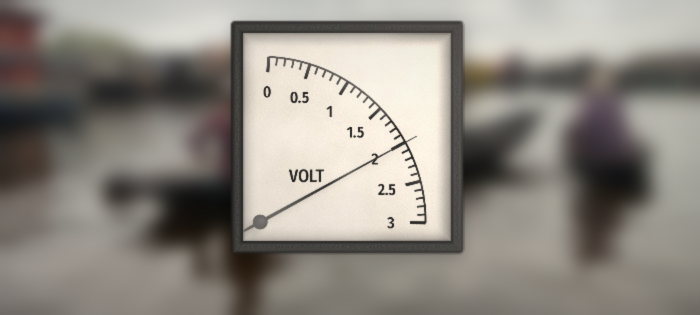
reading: 2
